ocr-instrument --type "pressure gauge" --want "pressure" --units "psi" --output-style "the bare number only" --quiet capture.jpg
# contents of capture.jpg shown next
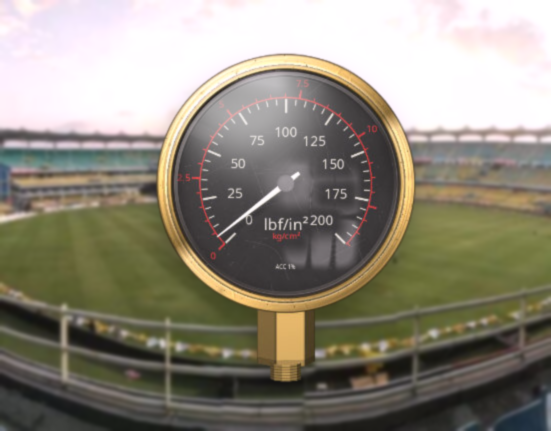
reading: 5
